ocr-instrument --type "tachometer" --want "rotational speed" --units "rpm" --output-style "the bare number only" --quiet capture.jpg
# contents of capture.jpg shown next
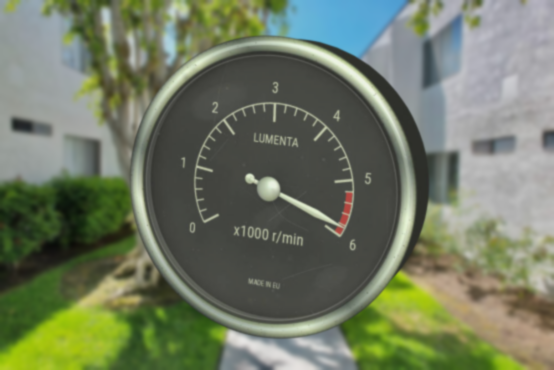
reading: 5800
